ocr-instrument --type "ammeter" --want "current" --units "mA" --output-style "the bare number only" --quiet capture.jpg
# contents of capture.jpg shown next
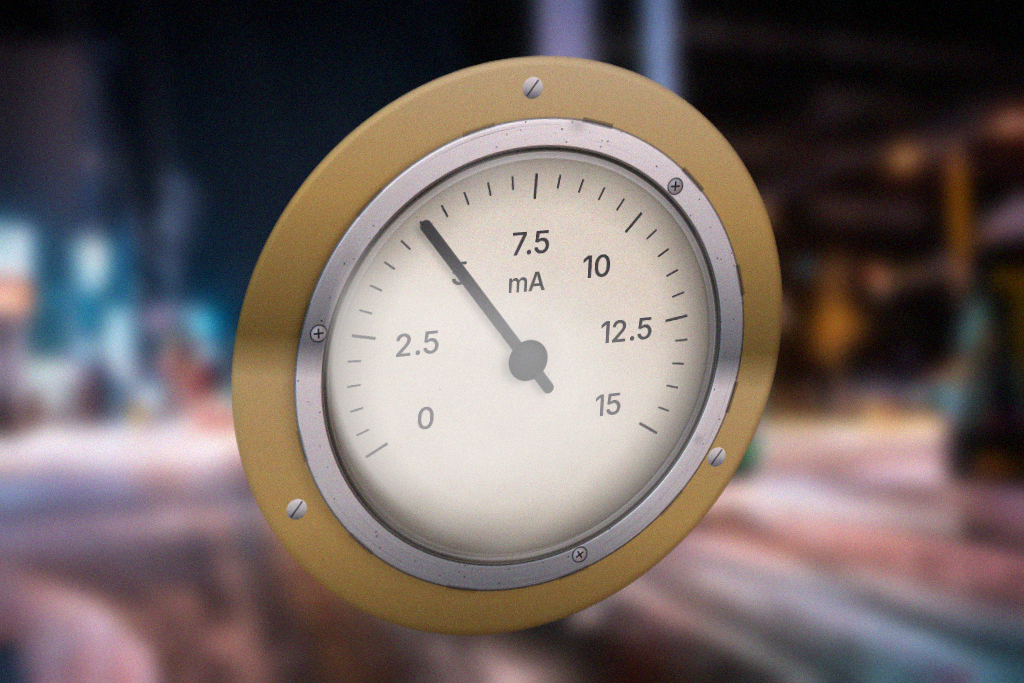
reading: 5
